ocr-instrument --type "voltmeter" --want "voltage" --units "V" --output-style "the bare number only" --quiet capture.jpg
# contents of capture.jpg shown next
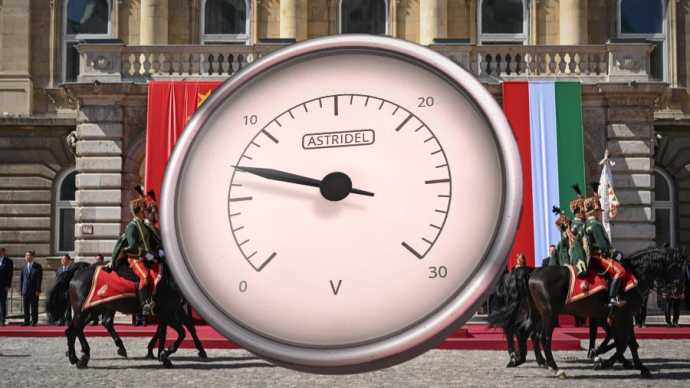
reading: 7
